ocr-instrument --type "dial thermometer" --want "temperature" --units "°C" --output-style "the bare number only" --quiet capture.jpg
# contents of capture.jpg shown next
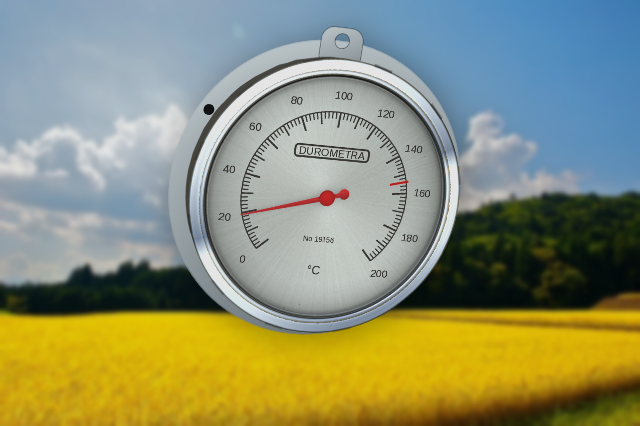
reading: 20
